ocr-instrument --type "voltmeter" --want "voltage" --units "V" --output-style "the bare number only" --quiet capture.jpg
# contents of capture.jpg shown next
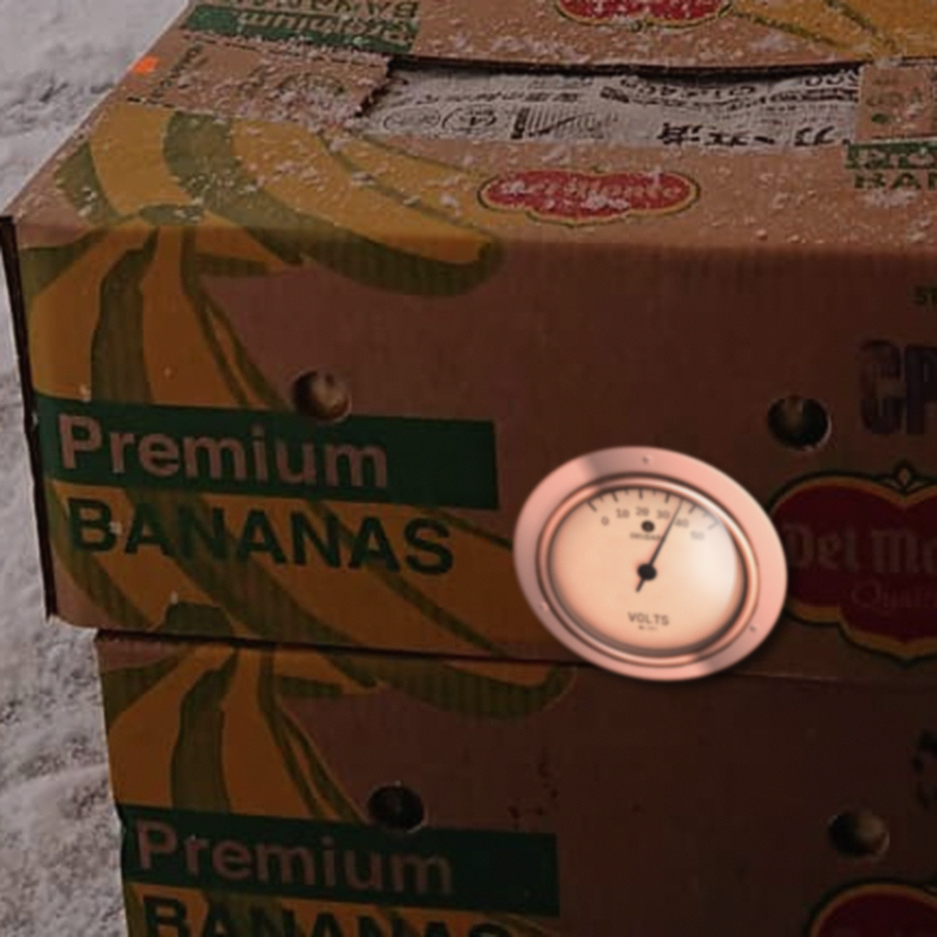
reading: 35
